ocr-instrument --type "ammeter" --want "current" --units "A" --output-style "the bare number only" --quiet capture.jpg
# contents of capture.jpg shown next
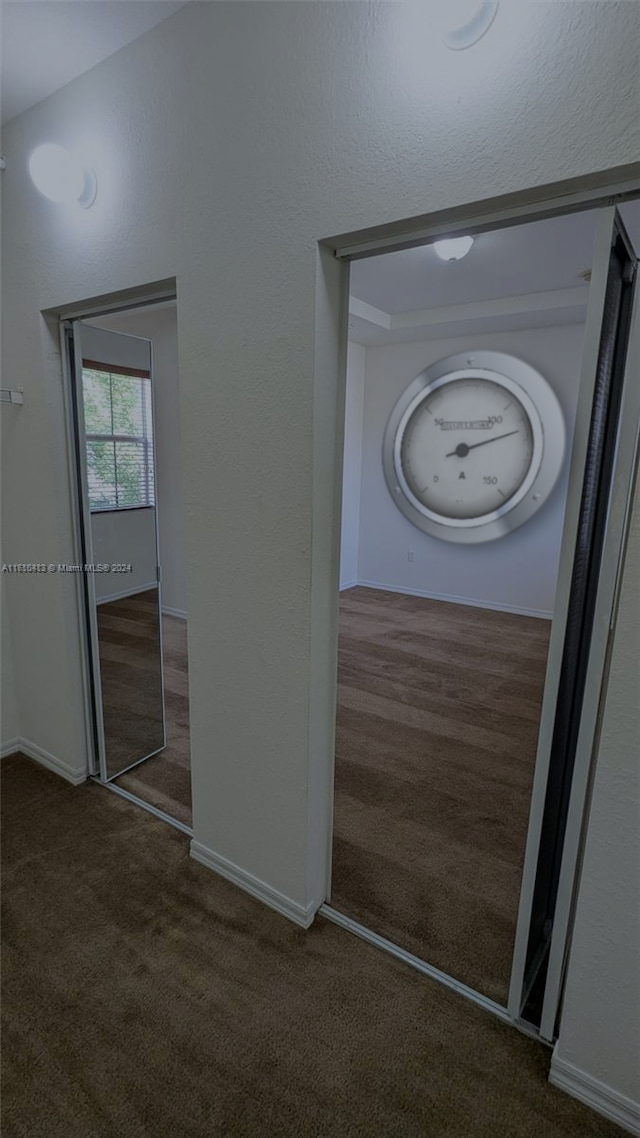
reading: 115
